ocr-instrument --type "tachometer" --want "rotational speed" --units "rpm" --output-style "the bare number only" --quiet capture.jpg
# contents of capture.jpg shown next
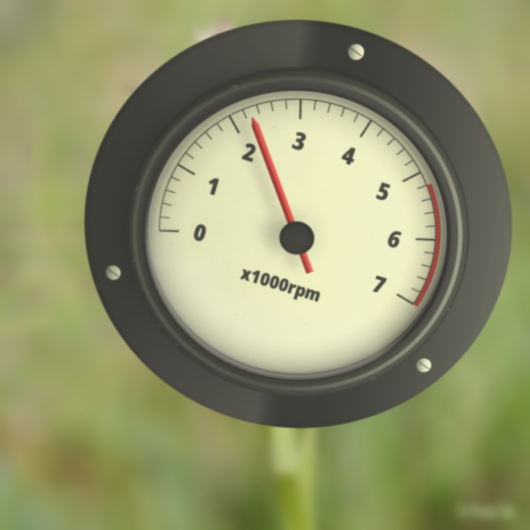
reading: 2300
